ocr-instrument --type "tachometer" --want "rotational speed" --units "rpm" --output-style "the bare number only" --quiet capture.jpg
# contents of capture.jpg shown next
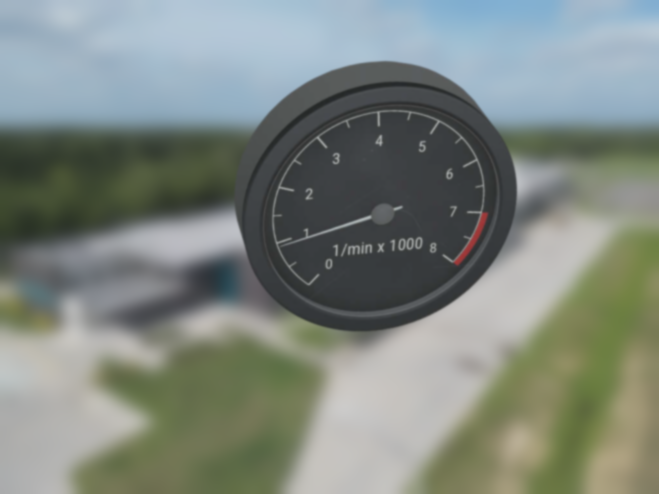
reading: 1000
